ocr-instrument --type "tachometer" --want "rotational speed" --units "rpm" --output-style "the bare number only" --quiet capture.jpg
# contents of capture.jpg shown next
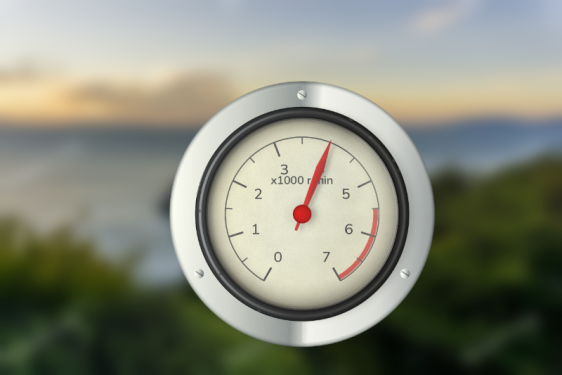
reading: 4000
